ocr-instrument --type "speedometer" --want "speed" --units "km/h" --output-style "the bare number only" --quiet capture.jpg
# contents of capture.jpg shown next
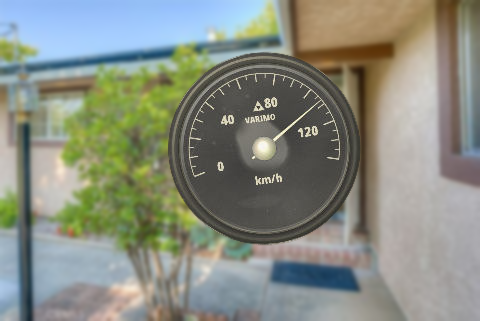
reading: 107.5
